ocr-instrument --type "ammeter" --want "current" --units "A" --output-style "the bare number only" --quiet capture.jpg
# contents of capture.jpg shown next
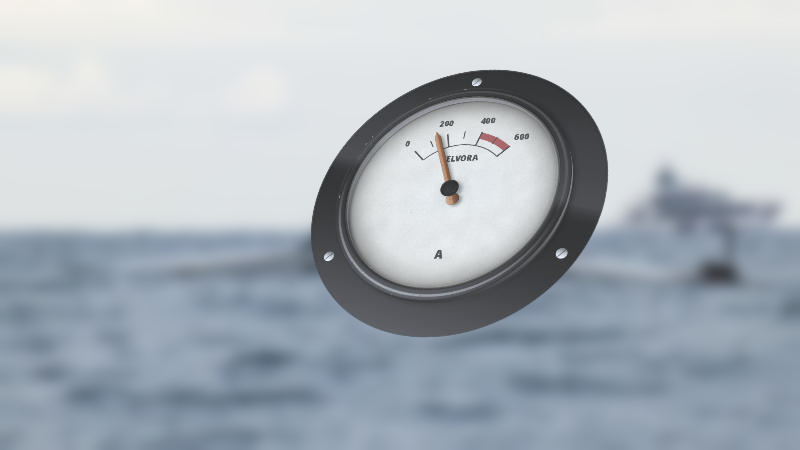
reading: 150
